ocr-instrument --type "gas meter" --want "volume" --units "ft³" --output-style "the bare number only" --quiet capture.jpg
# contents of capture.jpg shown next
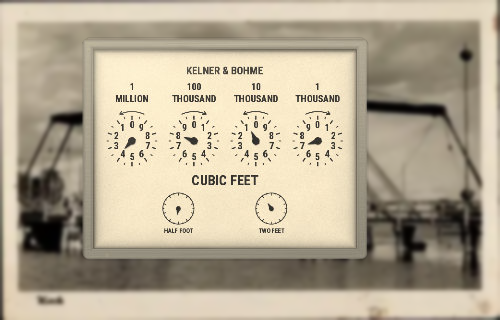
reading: 380700
